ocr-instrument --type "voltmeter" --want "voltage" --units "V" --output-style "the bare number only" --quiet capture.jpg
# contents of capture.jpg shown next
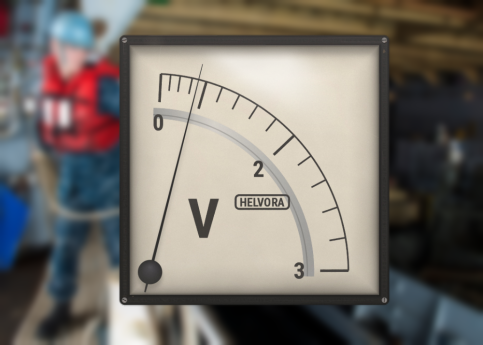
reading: 0.9
